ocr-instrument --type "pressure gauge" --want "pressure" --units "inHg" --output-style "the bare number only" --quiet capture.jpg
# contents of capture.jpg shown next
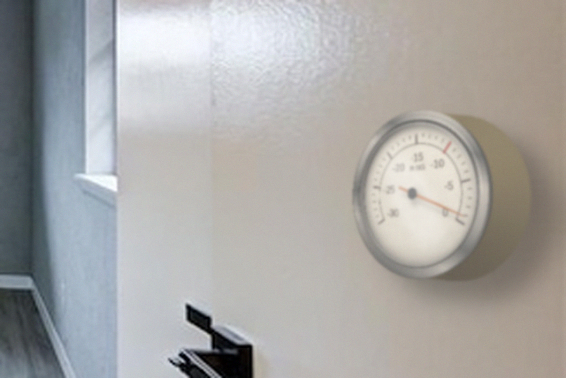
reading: -1
